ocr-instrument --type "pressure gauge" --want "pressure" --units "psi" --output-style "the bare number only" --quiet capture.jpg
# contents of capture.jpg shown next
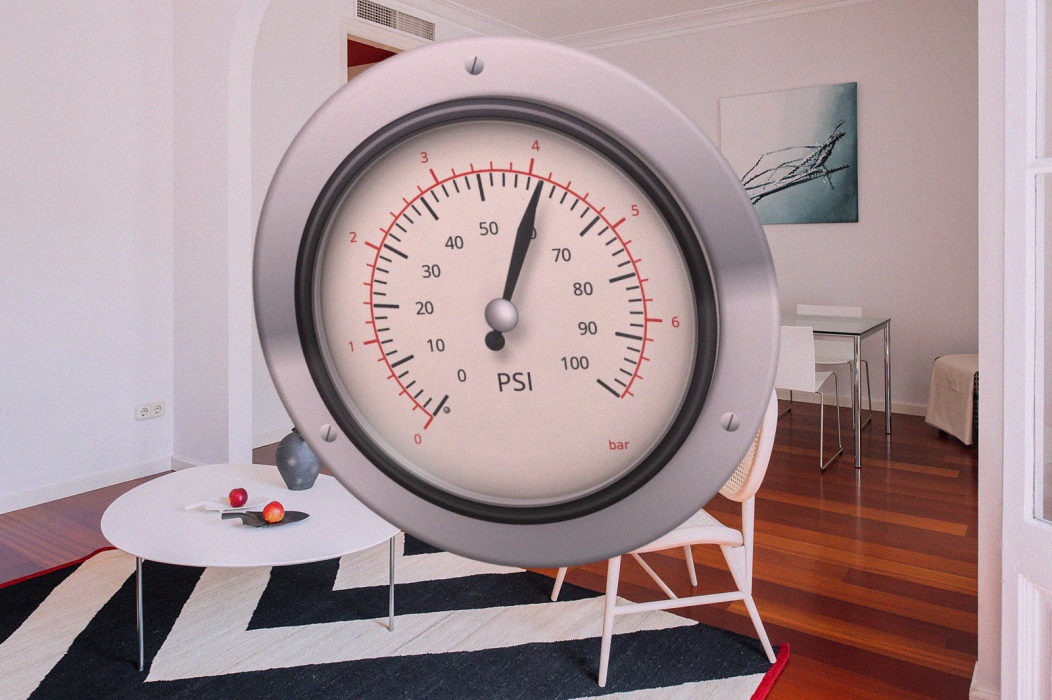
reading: 60
